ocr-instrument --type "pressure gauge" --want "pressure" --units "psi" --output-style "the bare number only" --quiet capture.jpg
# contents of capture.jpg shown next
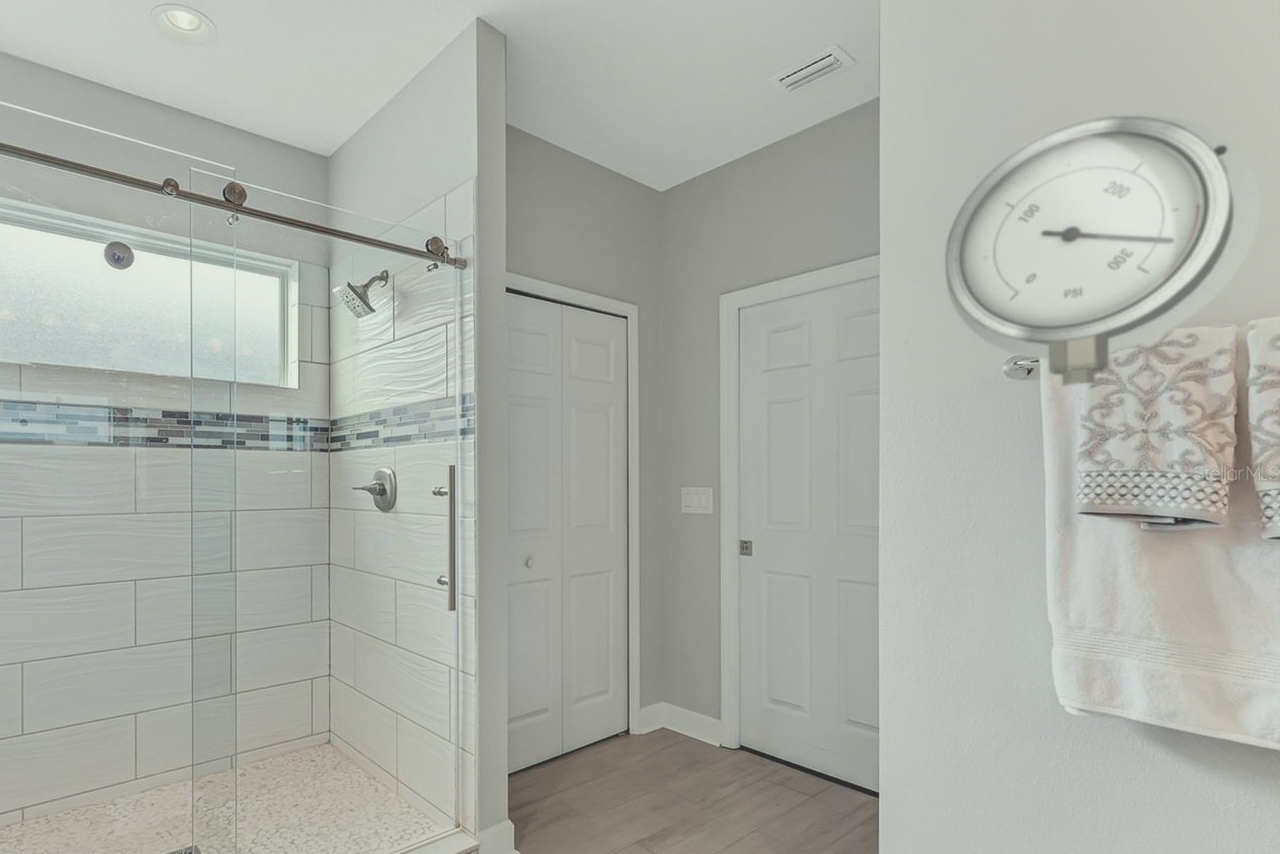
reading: 275
